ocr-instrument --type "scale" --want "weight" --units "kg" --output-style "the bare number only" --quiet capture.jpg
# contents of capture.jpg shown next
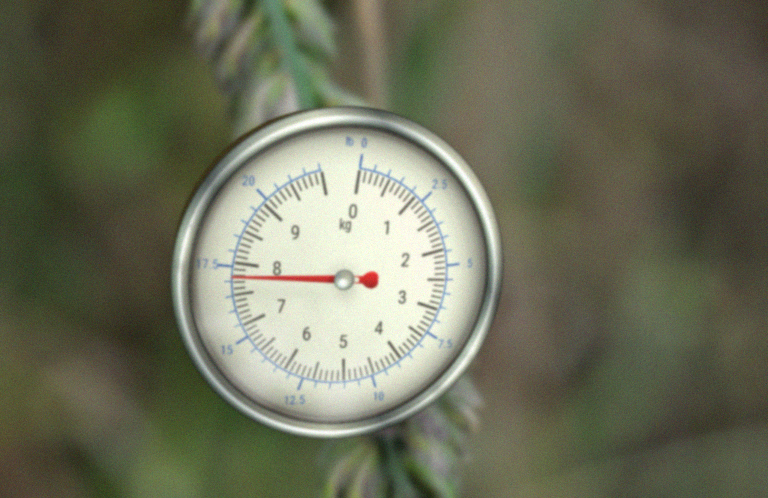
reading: 7.8
